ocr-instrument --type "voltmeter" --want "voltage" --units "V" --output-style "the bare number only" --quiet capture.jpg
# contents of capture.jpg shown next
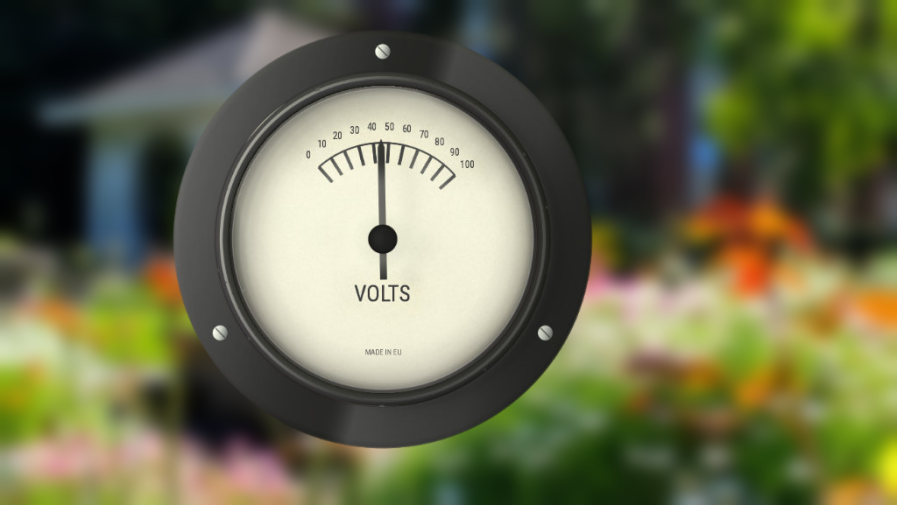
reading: 45
